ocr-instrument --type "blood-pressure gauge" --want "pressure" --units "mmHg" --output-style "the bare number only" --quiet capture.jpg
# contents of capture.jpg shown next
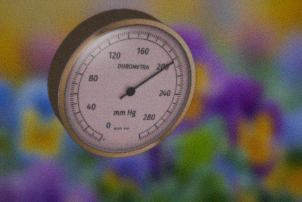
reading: 200
